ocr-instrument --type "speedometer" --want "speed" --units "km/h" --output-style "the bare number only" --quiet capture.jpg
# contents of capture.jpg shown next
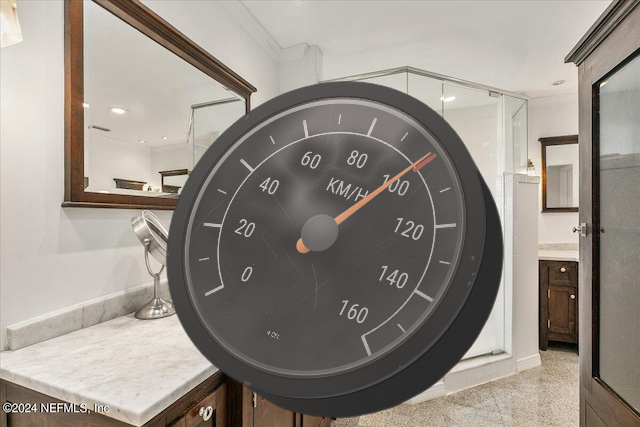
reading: 100
